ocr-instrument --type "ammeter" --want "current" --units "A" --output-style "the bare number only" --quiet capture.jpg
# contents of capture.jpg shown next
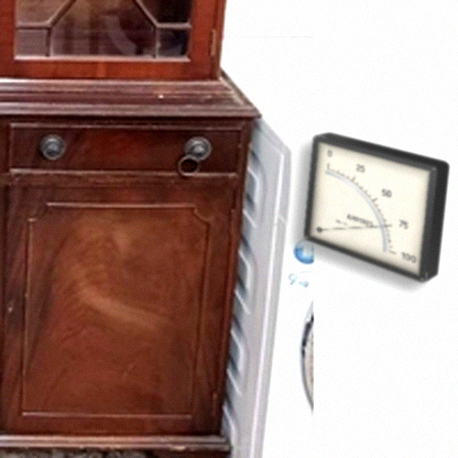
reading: 75
